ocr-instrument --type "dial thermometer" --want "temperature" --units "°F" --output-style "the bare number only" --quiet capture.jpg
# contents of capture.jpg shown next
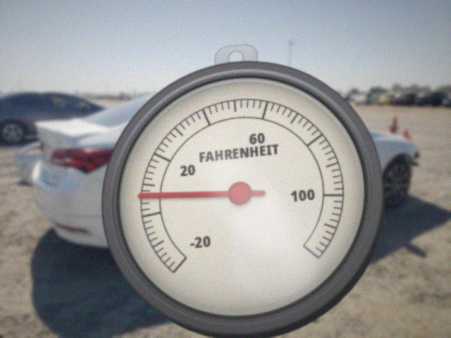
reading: 6
